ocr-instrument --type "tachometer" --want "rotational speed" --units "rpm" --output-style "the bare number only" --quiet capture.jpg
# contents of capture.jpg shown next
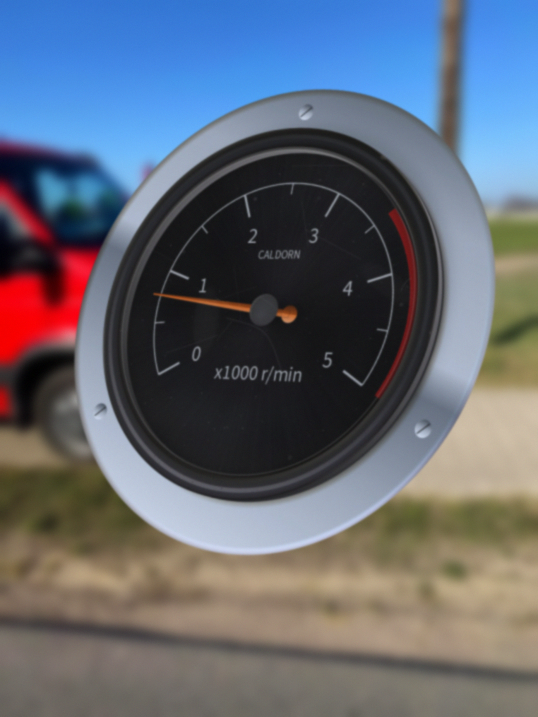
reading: 750
